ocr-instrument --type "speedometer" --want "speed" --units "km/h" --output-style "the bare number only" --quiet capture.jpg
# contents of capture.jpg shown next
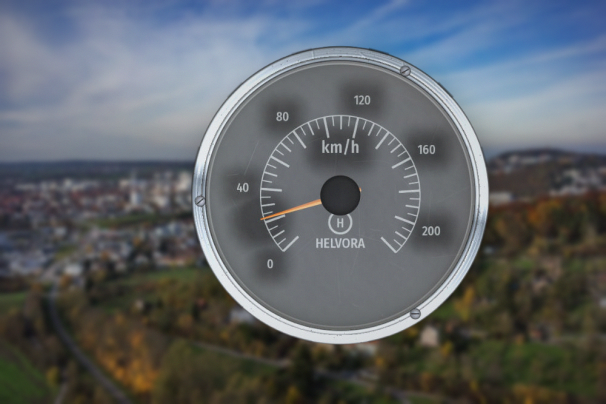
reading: 22.5
